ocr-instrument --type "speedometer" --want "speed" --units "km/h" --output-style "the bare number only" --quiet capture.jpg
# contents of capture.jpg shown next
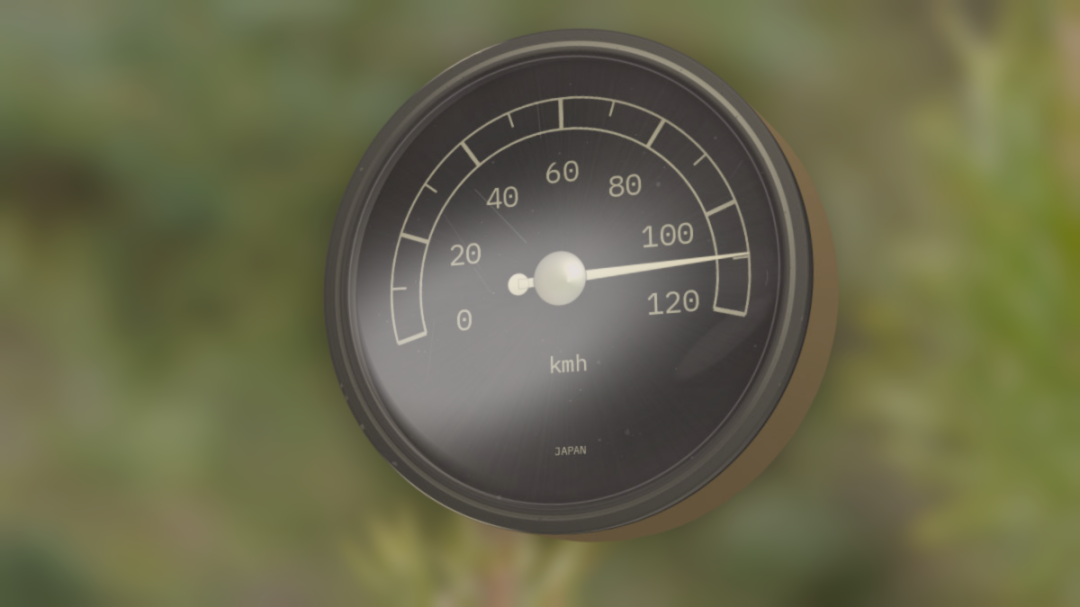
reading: 110
